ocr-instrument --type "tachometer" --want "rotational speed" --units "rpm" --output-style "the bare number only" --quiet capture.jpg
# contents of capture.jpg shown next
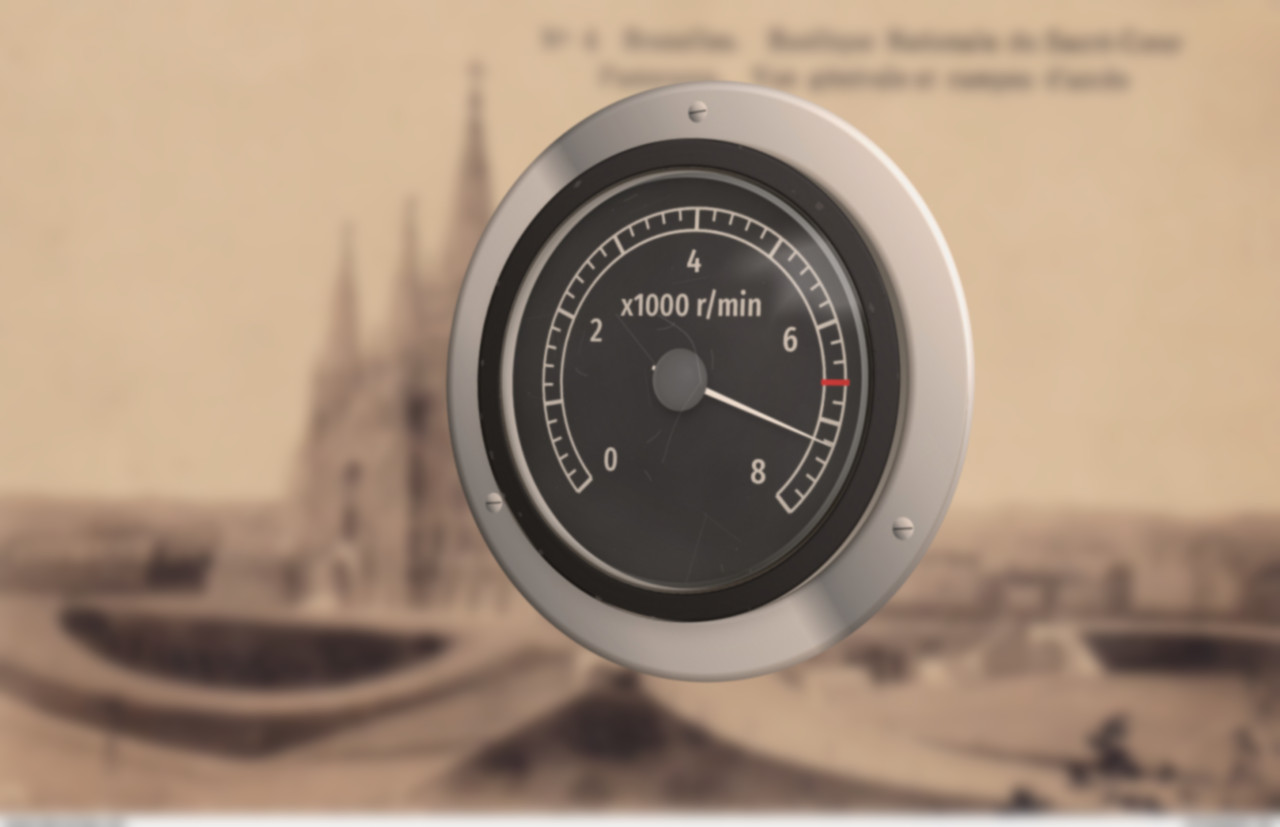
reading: 7200
